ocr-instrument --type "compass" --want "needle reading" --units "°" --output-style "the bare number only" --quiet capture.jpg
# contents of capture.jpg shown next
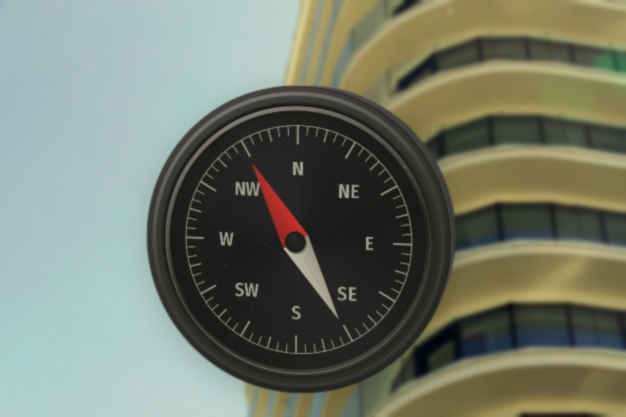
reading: 330
